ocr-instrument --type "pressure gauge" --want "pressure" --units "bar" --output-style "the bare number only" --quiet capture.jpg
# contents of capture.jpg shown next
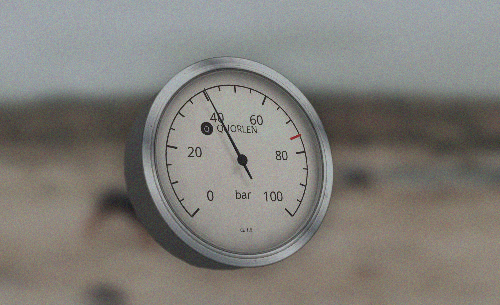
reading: 40
